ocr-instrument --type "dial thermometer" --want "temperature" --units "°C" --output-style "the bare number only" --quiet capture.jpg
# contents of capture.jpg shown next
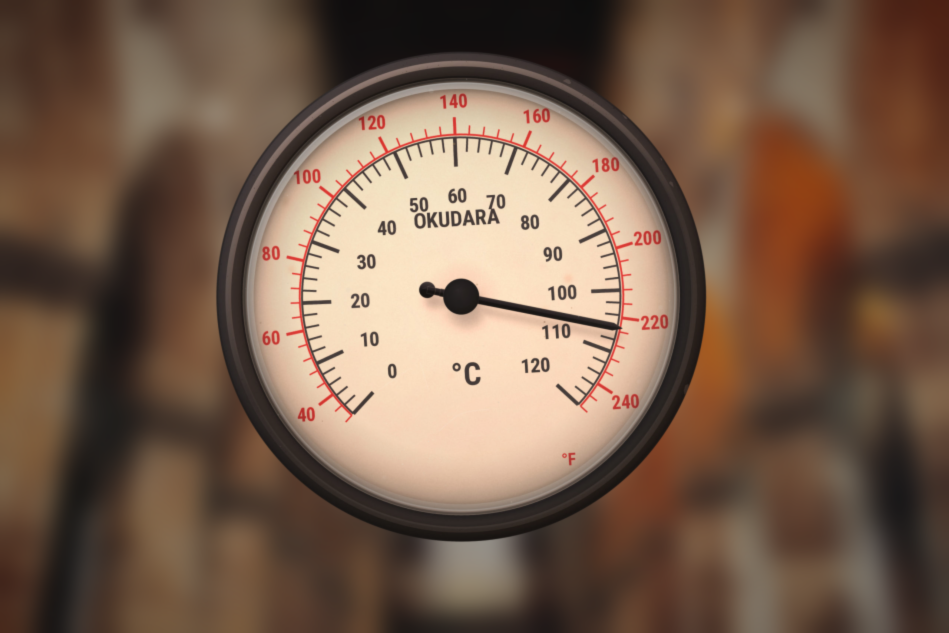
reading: 106
